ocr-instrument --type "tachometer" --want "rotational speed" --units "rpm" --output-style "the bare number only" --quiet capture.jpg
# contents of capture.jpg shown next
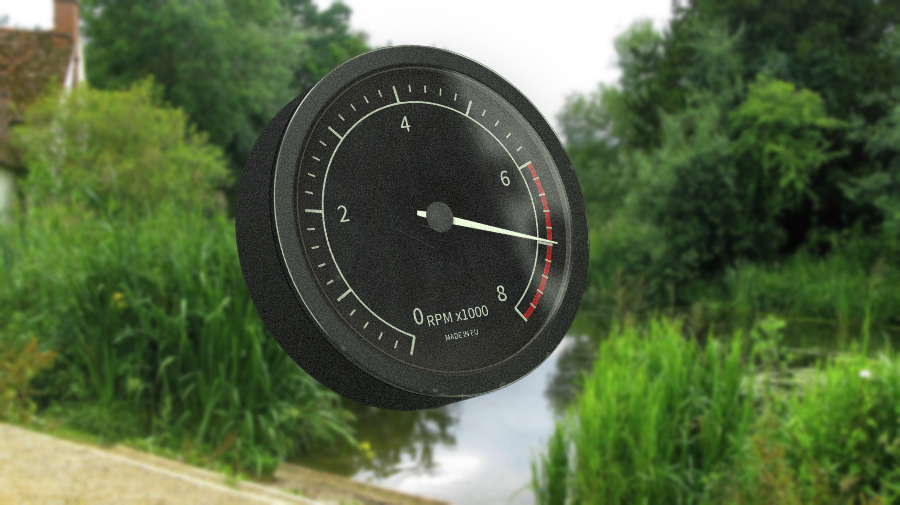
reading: 7000
